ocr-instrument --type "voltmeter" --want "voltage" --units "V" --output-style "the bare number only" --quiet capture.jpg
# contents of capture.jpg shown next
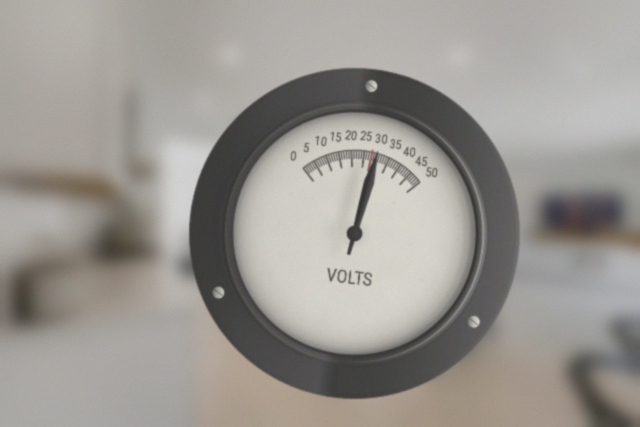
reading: 30
